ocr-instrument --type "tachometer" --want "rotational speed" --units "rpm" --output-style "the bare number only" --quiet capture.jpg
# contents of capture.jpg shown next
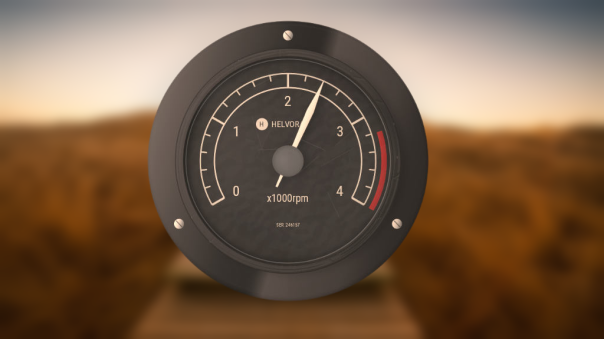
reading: 2400
